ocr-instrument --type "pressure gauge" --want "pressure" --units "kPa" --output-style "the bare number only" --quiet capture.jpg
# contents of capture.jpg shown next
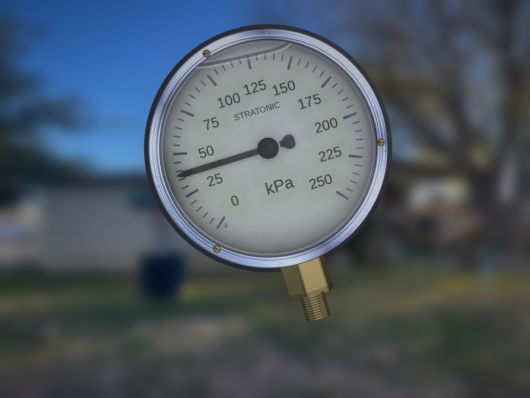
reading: 37.5
